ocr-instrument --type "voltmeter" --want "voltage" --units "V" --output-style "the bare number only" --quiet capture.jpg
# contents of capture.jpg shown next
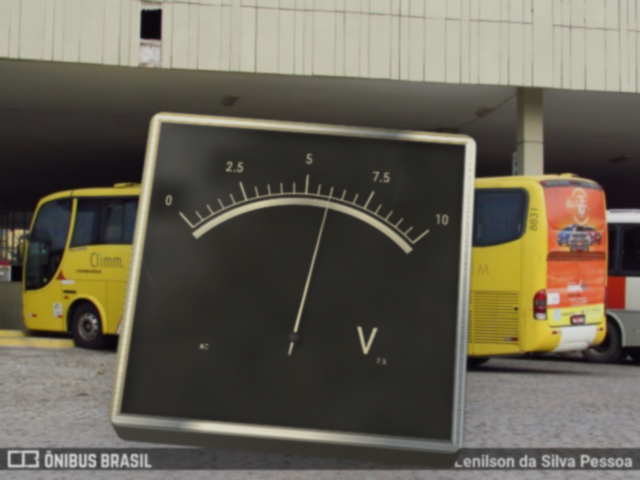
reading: 6
